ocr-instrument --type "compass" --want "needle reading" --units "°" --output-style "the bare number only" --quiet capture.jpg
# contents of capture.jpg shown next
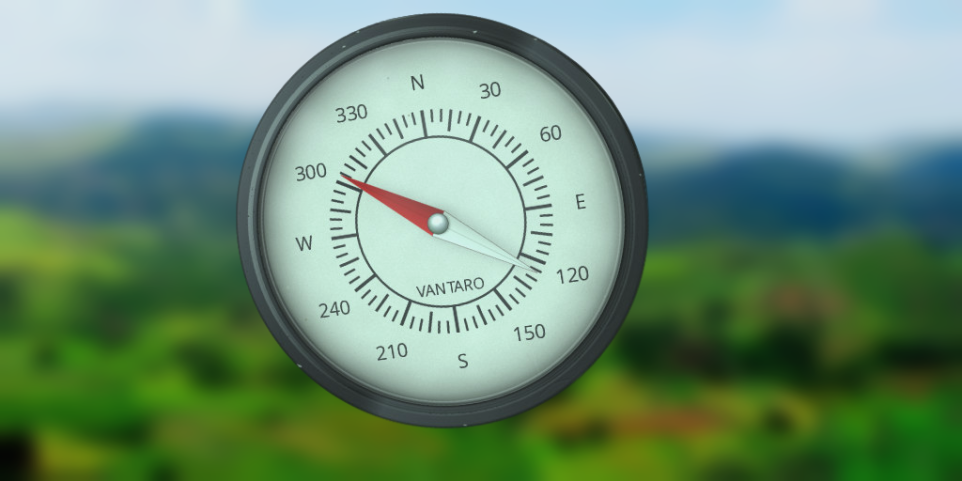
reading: 305
